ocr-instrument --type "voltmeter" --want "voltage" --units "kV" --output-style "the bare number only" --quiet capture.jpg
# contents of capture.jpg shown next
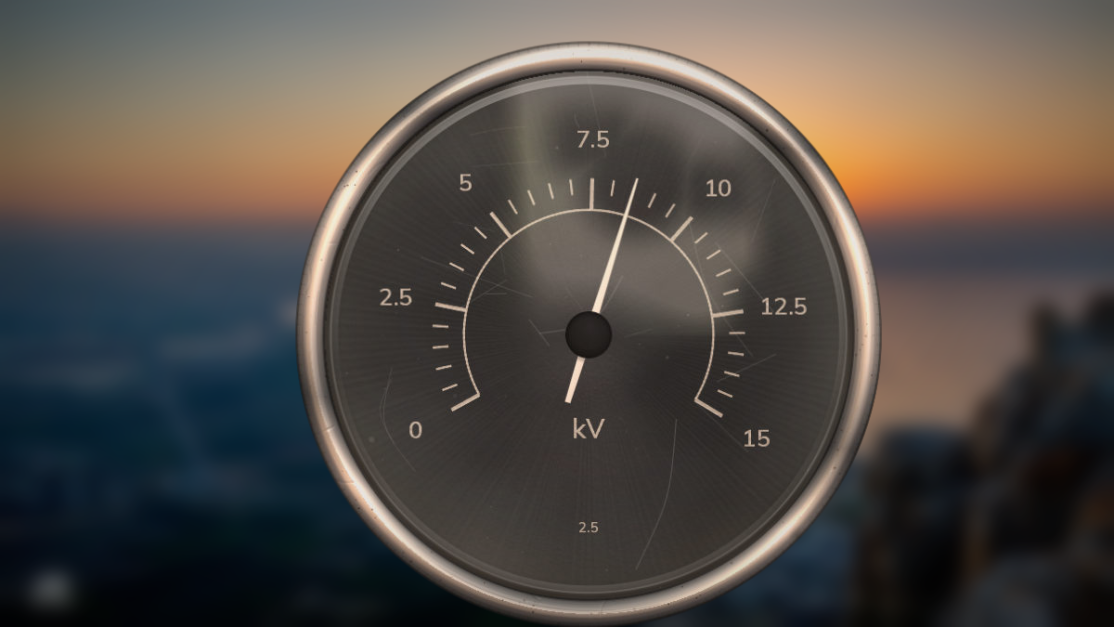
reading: 8.5
